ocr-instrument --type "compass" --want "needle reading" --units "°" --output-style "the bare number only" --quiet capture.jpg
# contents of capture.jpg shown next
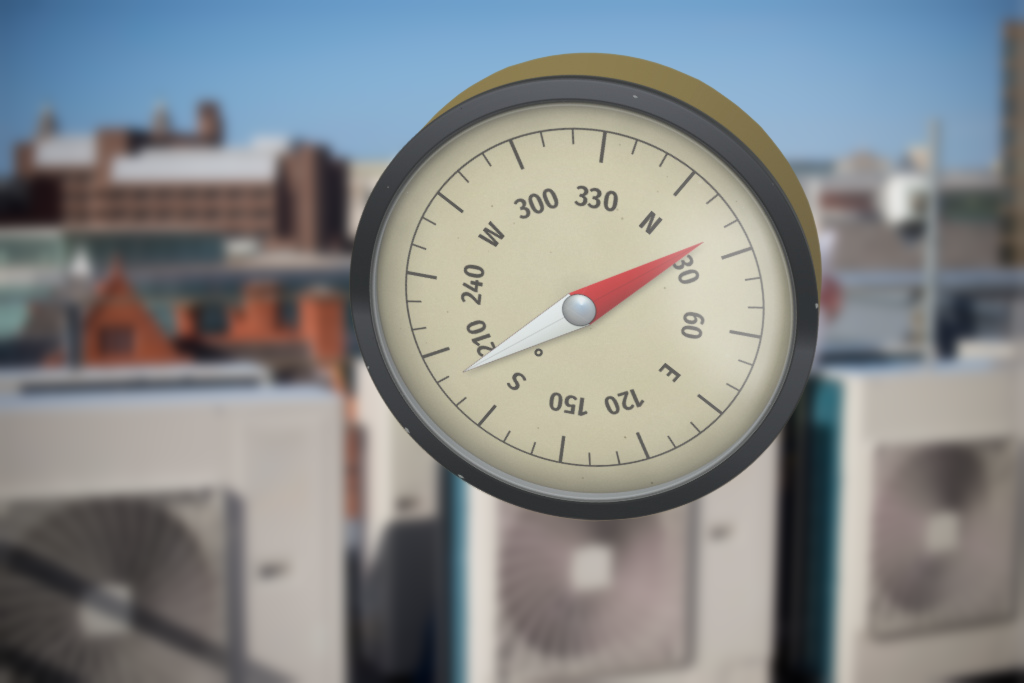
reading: 20
